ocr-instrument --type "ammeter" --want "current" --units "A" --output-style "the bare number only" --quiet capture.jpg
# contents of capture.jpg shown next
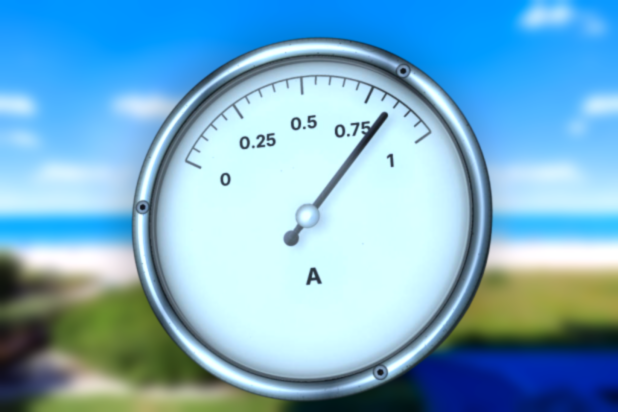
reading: 0.85
